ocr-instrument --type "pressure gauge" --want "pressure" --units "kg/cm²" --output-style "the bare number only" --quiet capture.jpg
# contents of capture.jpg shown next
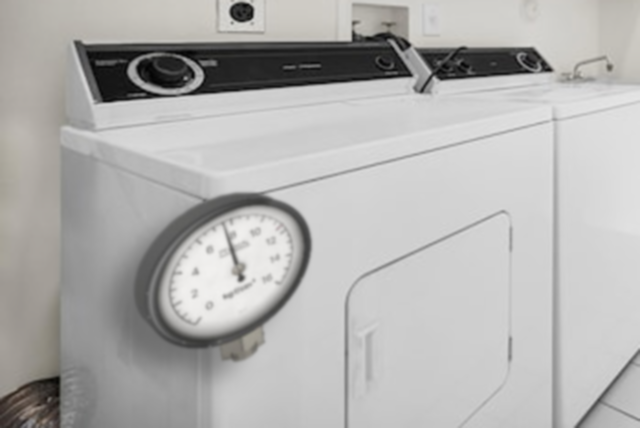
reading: 7.5
